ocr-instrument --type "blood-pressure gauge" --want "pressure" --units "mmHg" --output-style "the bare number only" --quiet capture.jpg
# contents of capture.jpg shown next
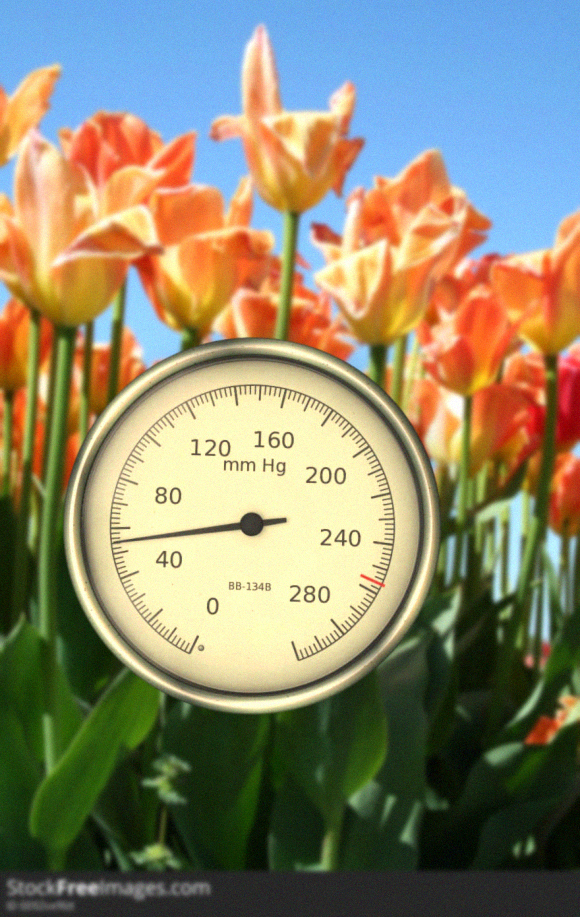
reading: 54
